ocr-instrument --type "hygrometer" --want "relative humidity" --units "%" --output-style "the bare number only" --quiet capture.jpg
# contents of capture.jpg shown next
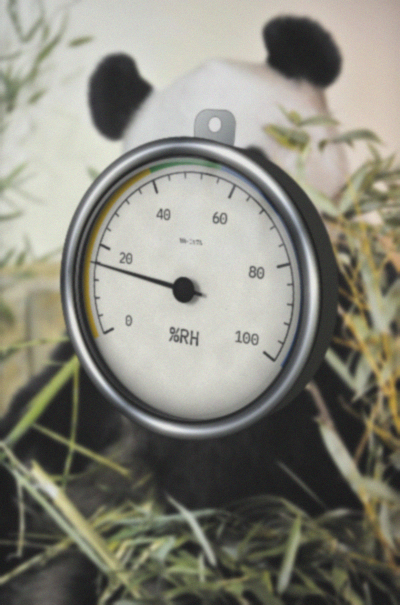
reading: 16
